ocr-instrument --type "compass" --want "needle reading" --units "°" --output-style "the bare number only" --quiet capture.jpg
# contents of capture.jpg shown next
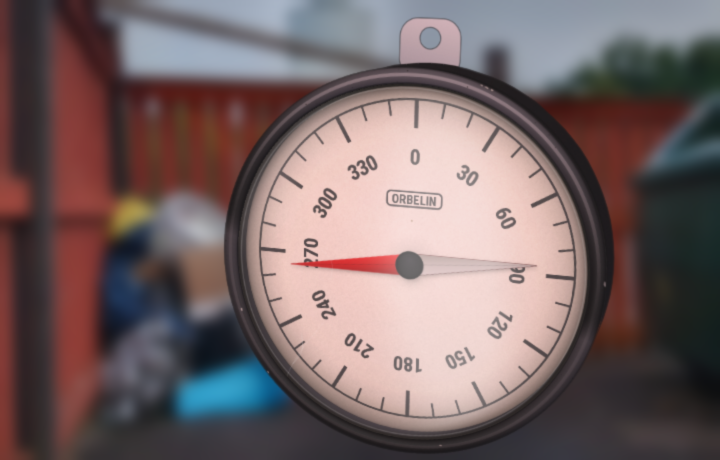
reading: 265
